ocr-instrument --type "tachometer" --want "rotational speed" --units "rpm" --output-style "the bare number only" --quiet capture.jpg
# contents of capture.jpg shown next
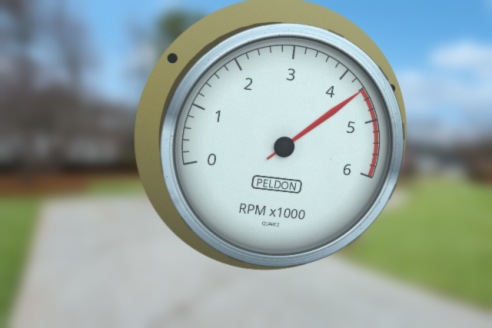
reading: 4400
